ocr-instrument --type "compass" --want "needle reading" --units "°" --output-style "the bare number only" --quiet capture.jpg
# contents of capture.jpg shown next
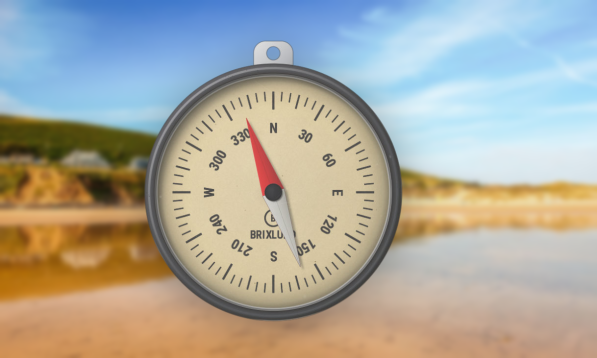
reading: 340
